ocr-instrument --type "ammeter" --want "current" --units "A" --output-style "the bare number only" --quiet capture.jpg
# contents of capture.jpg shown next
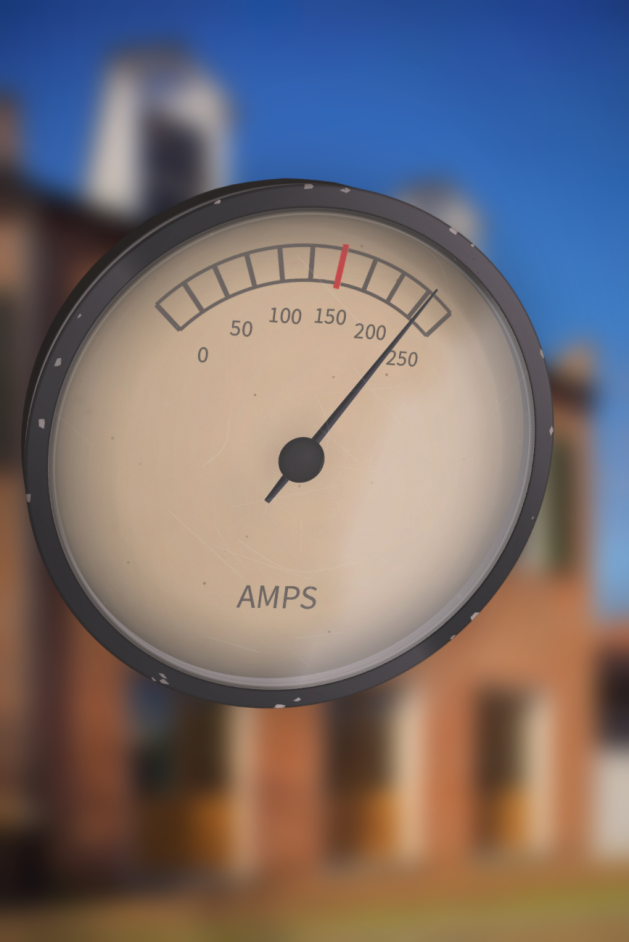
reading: 225
